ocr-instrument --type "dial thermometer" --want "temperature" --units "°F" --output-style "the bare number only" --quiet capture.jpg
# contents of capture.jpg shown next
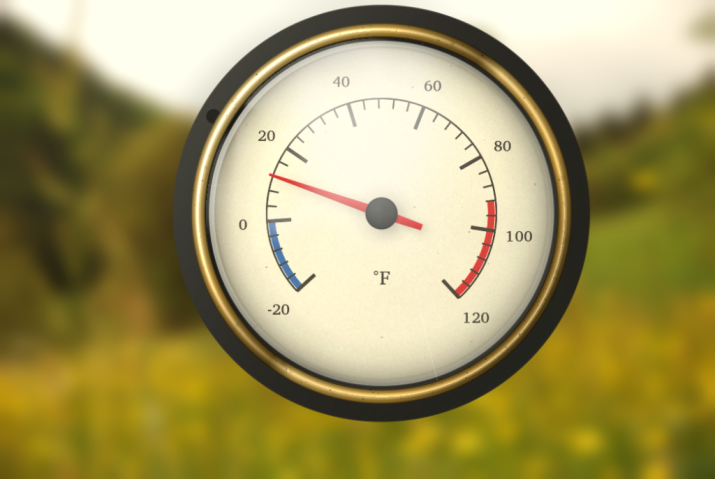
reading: 12
